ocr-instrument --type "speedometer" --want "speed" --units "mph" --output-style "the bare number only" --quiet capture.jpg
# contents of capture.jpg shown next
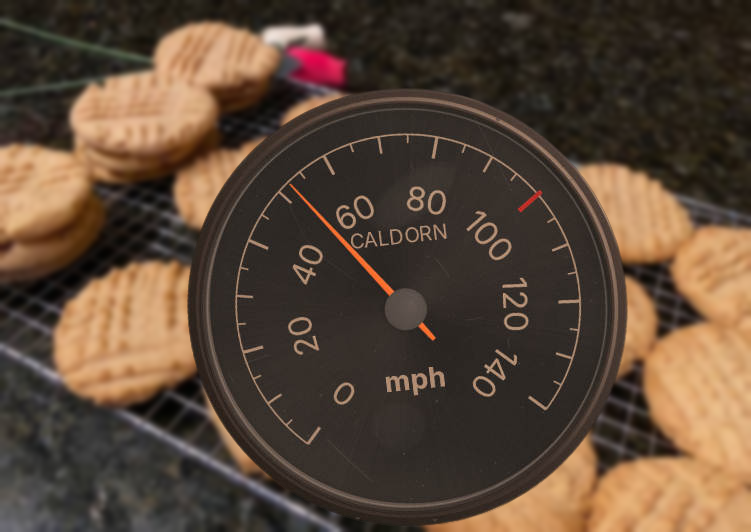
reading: 52.5
